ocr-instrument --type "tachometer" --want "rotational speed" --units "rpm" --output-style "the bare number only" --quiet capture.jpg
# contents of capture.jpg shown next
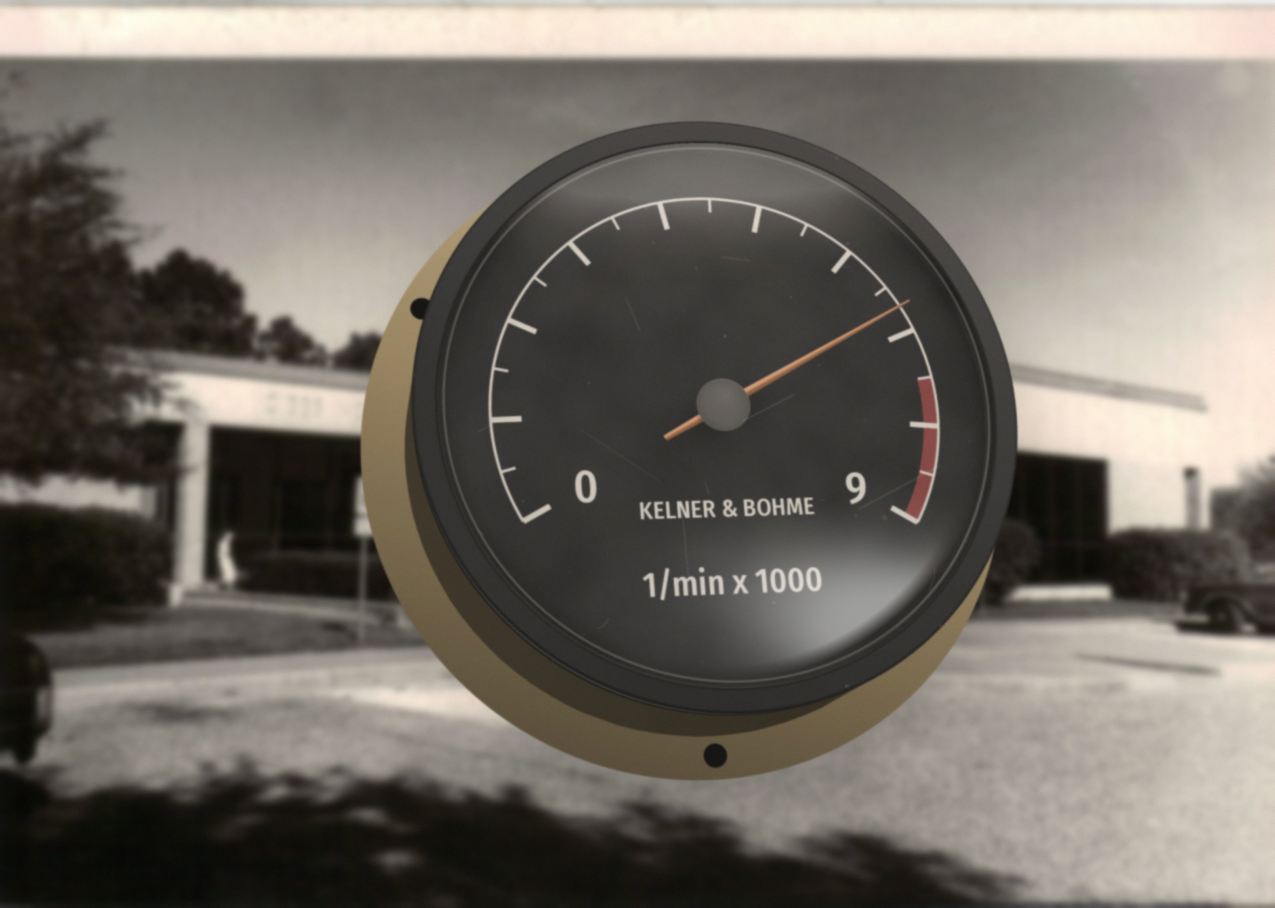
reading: 6750
